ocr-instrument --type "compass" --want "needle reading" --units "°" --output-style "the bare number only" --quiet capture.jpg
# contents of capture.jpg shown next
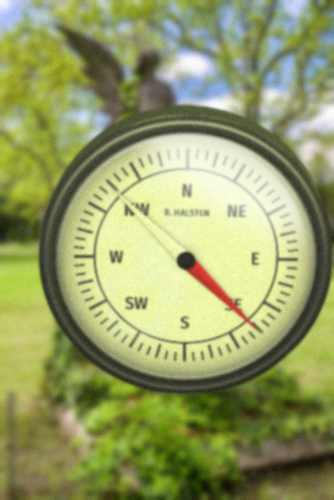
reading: 135
